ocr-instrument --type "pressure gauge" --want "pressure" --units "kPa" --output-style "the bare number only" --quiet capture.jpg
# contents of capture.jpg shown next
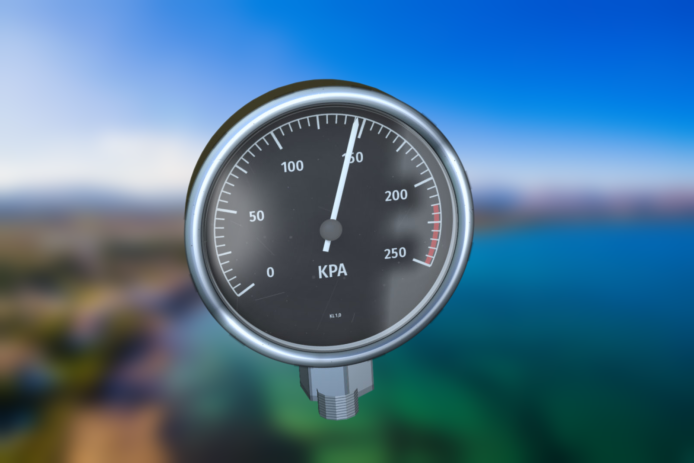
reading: 145
